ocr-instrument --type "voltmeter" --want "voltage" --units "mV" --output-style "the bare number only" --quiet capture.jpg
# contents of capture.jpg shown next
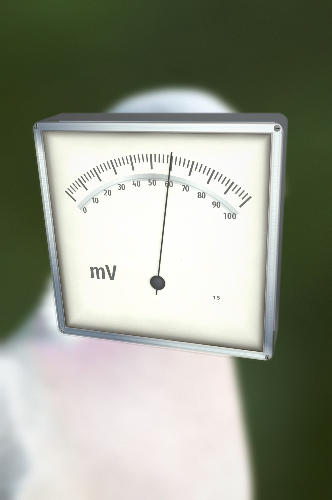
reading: 60
